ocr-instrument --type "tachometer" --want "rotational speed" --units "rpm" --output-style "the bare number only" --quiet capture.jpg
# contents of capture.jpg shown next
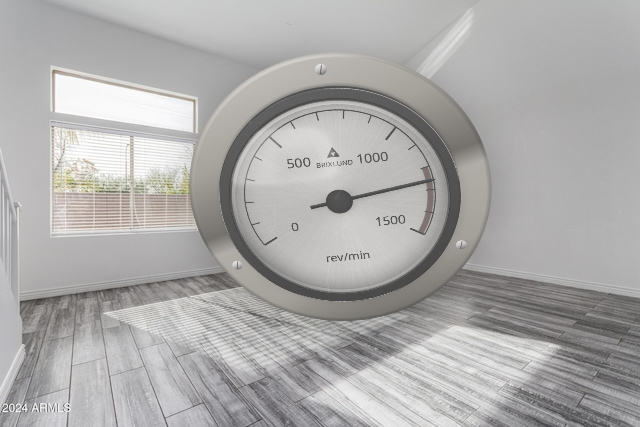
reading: 1250
